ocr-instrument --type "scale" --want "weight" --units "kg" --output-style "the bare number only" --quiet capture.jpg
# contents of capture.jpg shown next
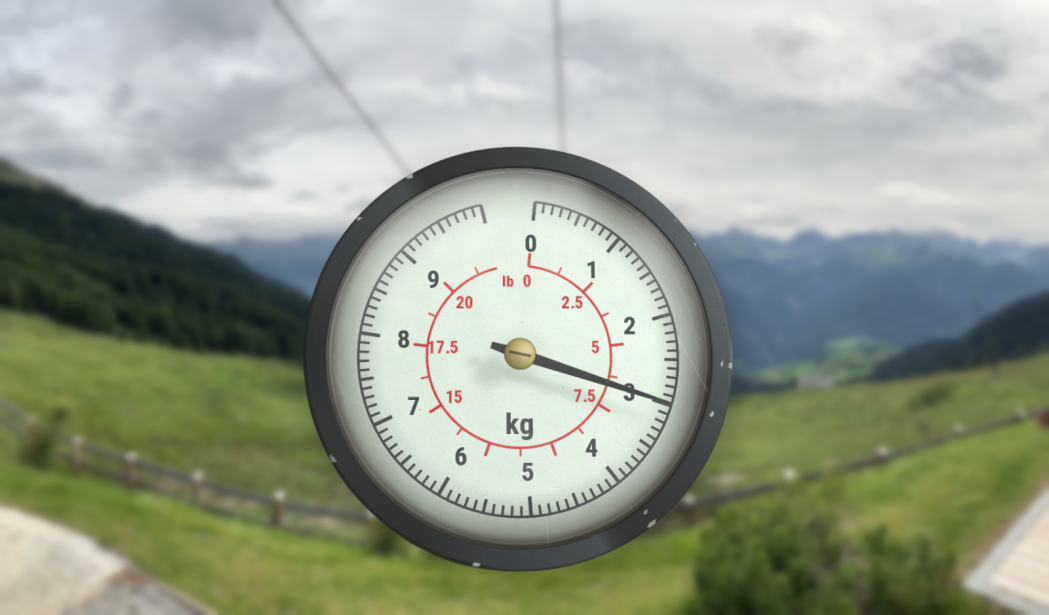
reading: 3
